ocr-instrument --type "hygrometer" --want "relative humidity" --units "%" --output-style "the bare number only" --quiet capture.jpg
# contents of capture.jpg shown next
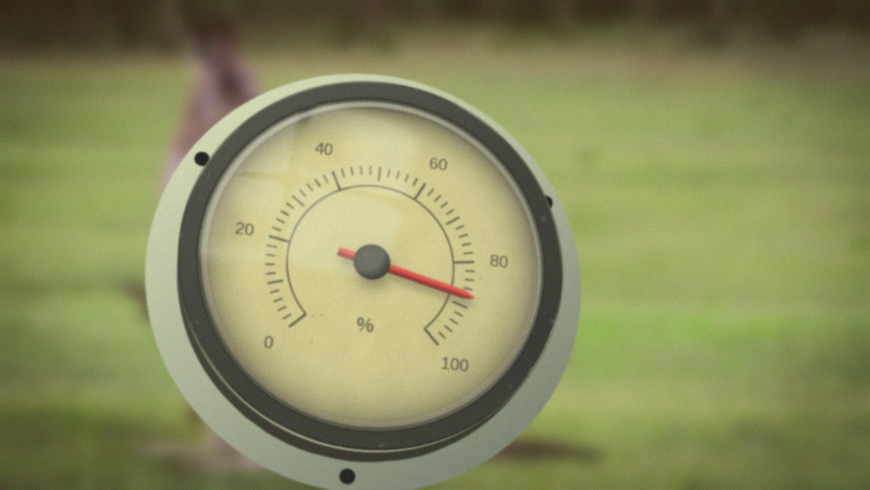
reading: 88
